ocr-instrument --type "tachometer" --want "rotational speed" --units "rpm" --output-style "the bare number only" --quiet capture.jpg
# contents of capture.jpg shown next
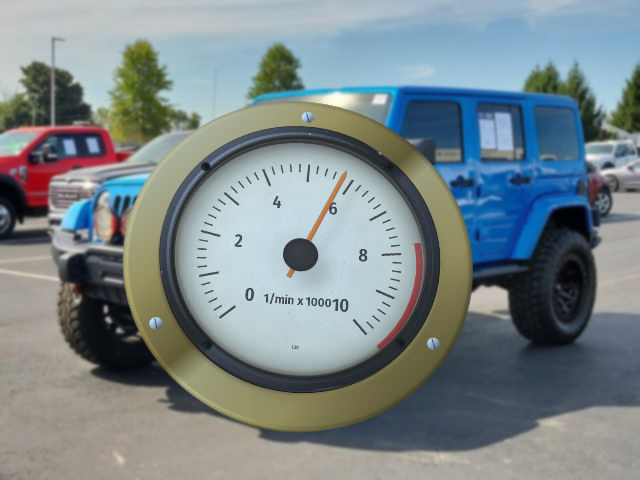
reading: 5800
